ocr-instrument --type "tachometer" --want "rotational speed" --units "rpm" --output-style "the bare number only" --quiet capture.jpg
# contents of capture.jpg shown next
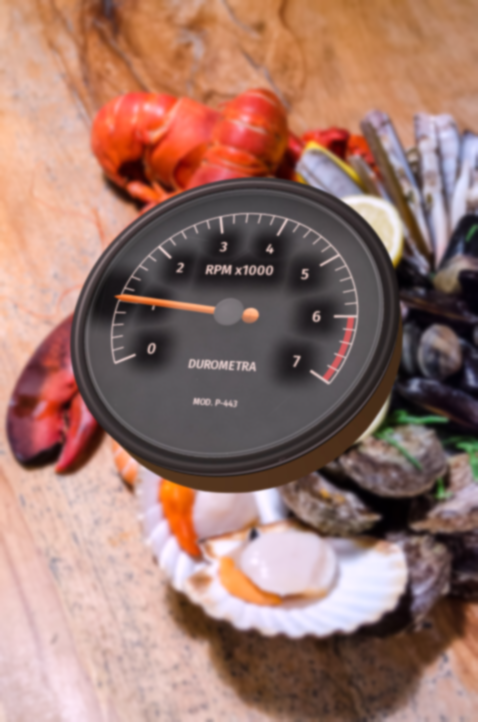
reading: 1000
